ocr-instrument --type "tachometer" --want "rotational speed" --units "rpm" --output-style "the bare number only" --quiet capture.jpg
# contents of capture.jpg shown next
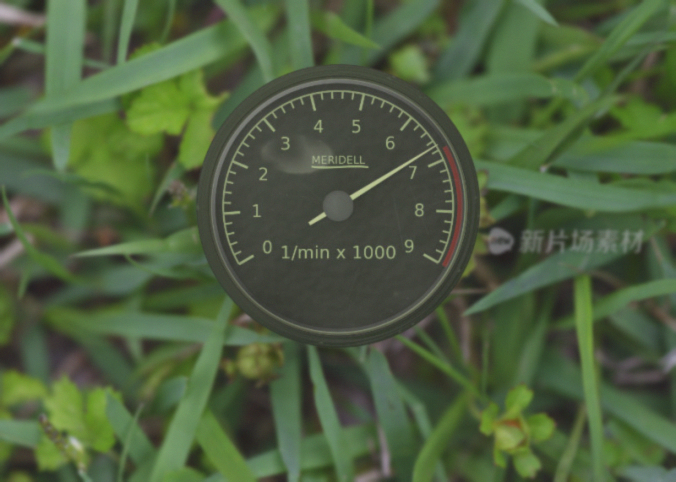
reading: 6700
